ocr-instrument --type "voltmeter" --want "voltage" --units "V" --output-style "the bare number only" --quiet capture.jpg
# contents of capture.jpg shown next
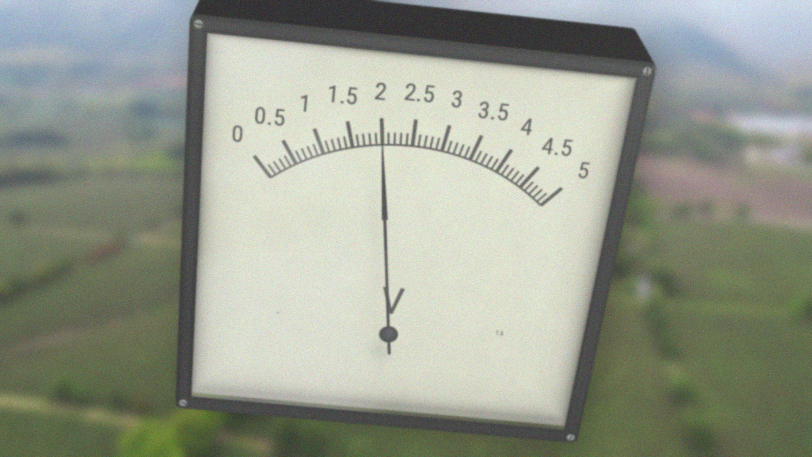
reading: 2
